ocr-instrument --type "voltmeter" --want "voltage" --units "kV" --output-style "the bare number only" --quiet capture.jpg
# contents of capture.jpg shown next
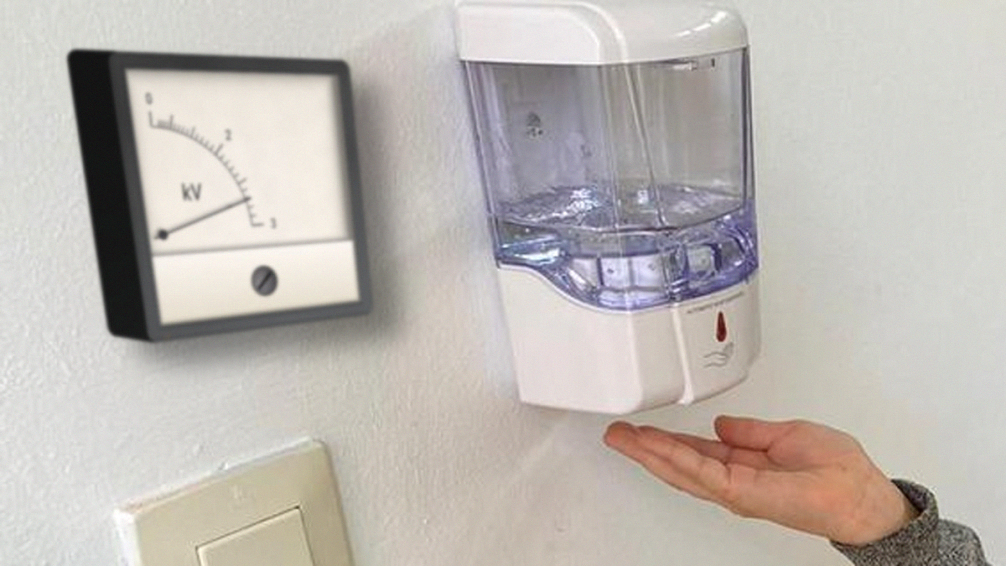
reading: 2.7
